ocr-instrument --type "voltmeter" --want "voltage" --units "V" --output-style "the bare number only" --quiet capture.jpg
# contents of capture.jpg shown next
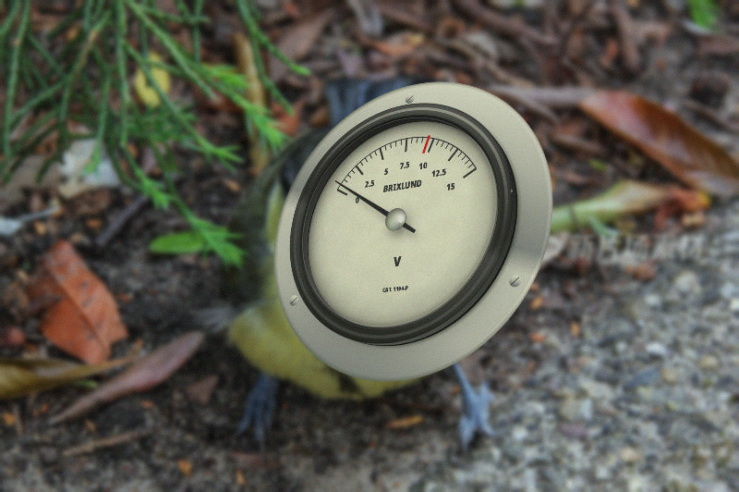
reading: 0.5
